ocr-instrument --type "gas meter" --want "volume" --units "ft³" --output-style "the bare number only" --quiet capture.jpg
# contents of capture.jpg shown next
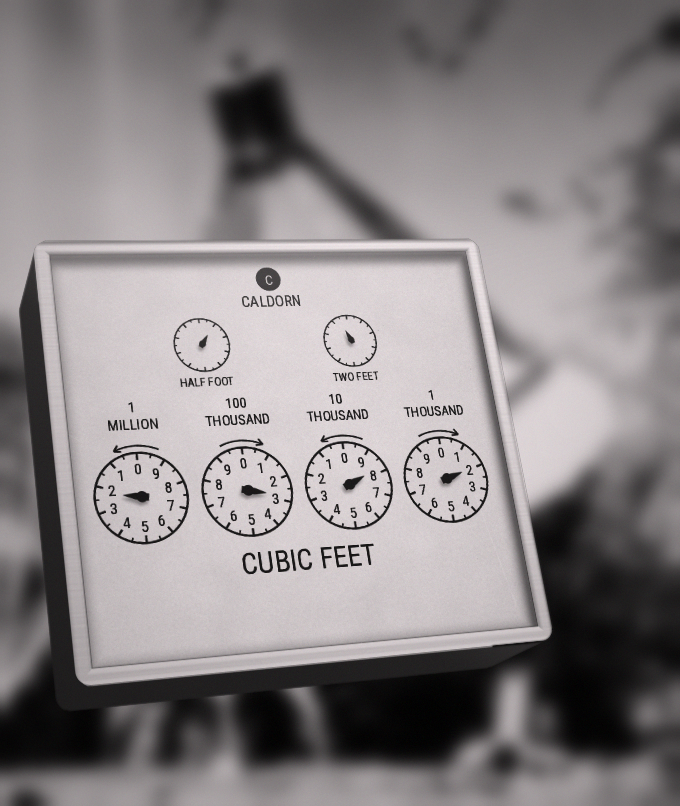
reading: 228200
